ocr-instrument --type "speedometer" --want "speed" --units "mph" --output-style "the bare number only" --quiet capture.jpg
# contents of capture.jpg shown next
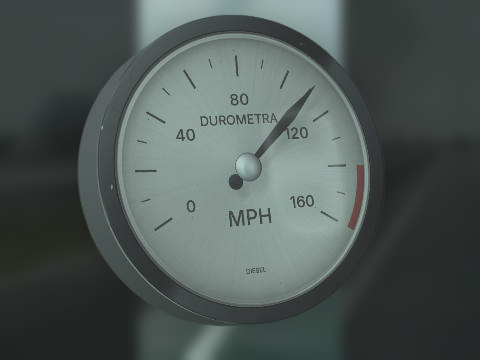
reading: 110
